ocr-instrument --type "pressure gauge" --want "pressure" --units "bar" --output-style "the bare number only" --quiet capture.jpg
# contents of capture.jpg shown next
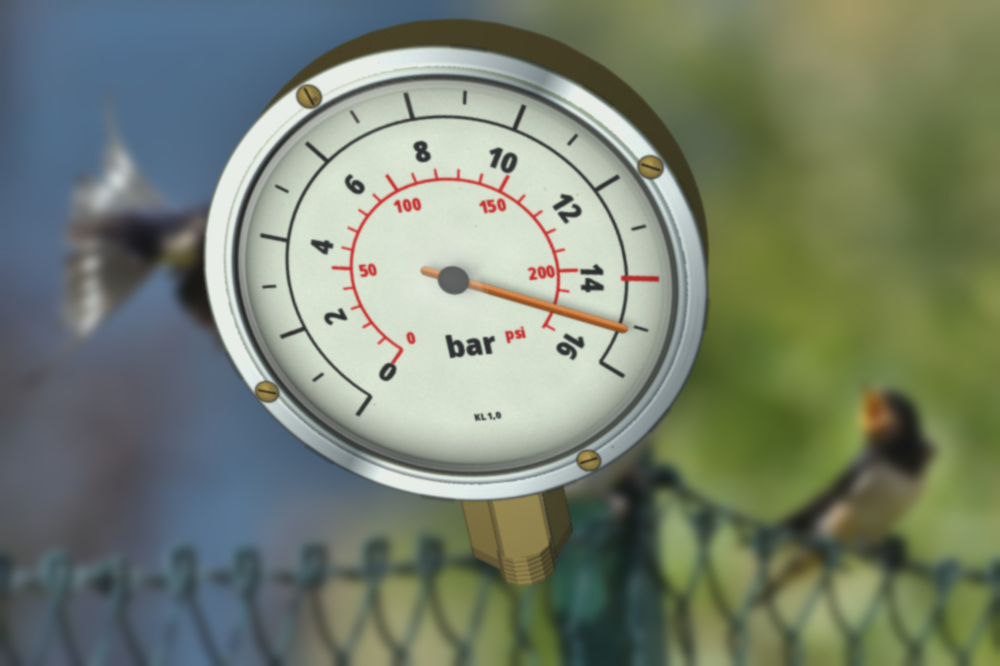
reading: 15
